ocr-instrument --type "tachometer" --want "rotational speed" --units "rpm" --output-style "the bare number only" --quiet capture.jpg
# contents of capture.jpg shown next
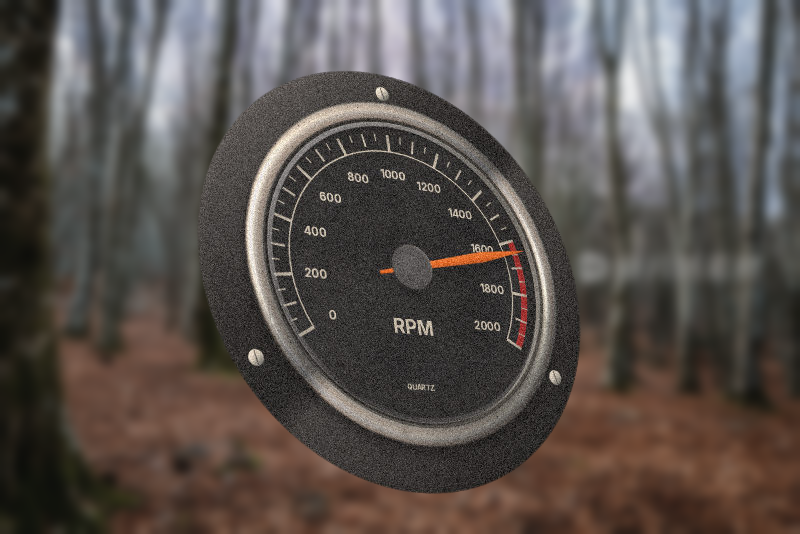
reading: 1650
